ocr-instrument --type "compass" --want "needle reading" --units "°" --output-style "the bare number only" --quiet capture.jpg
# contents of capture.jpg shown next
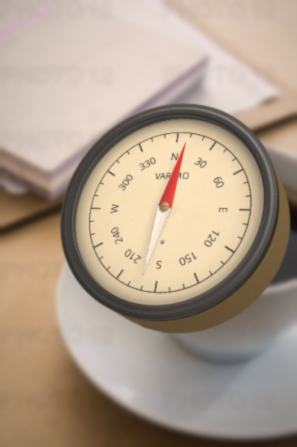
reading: 10
